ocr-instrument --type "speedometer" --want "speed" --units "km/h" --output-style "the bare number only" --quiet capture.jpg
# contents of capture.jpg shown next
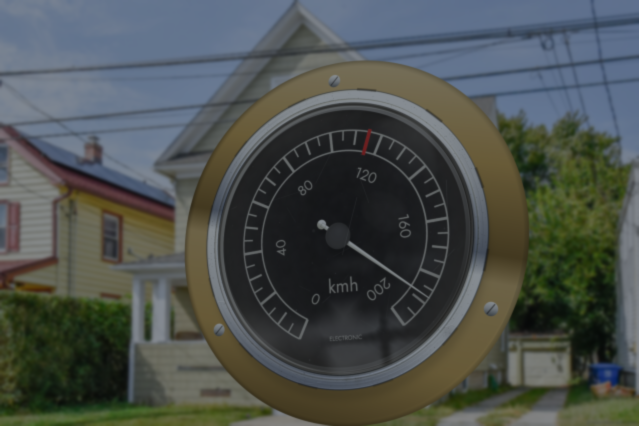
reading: 187.5
